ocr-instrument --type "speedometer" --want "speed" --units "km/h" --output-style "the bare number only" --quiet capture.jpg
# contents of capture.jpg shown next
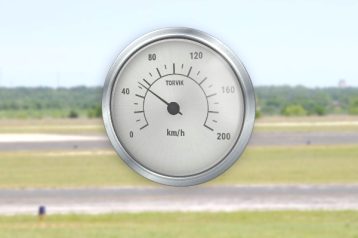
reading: 55
